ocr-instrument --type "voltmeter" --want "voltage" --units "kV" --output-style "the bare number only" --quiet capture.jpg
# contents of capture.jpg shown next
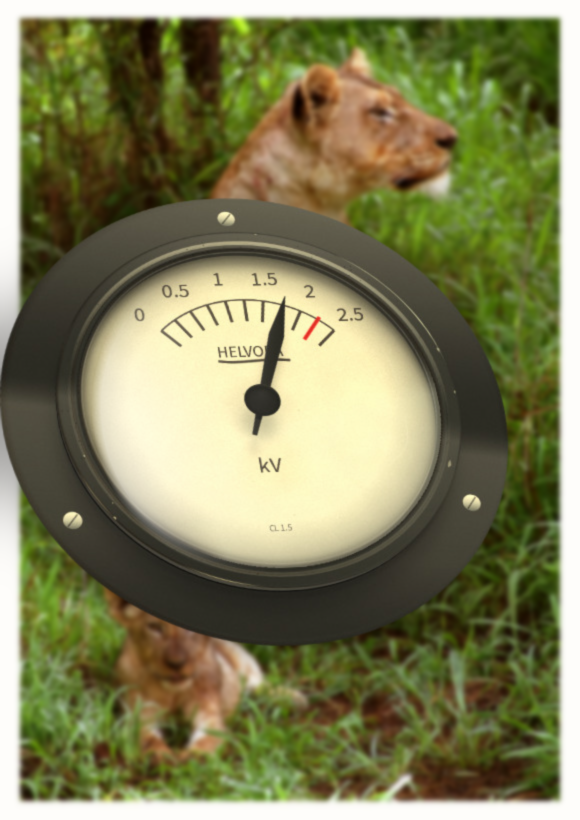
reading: 1.75
